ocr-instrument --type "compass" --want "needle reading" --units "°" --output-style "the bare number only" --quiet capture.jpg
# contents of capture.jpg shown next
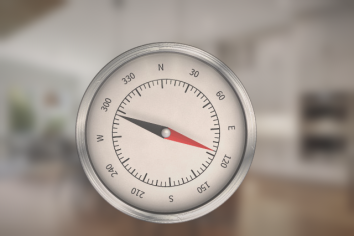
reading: 115
